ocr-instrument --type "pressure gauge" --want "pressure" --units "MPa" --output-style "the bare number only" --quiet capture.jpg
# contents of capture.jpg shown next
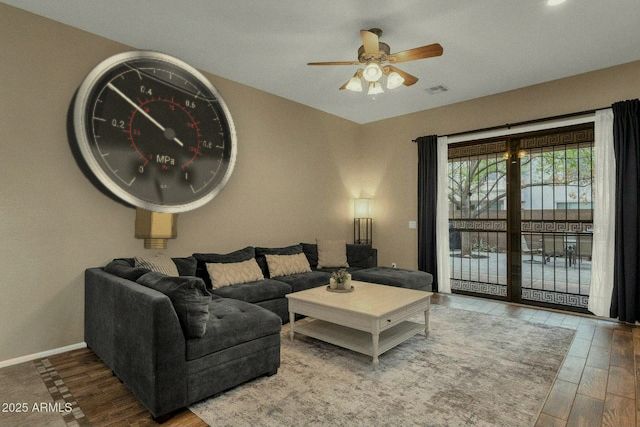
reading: 0.3
